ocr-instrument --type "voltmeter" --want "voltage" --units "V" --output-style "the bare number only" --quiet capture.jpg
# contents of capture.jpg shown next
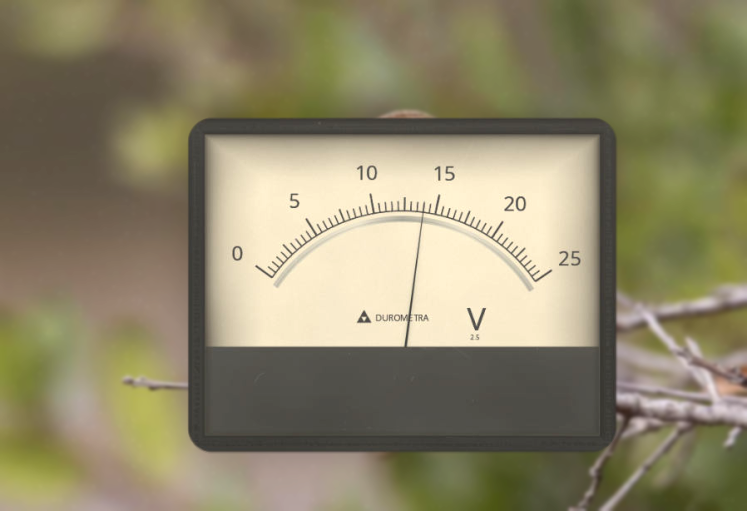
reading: 14
